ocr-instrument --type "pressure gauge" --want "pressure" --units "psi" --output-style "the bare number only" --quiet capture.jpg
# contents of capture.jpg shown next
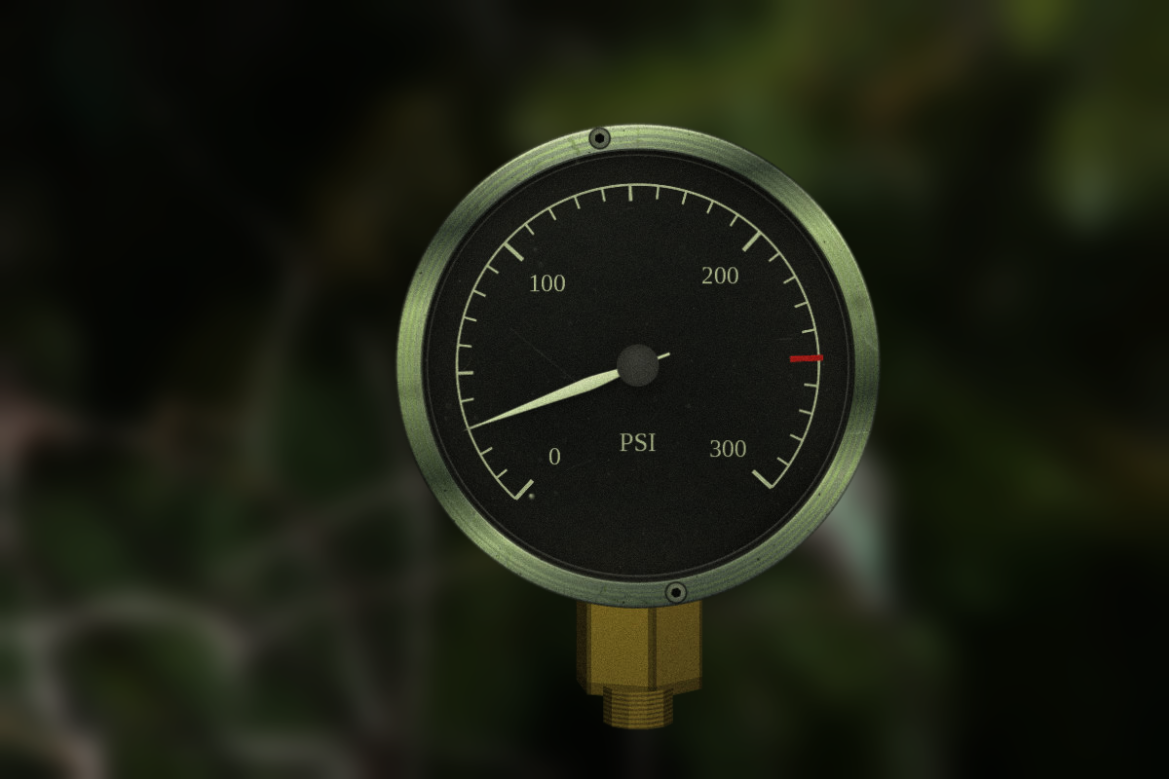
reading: 30
